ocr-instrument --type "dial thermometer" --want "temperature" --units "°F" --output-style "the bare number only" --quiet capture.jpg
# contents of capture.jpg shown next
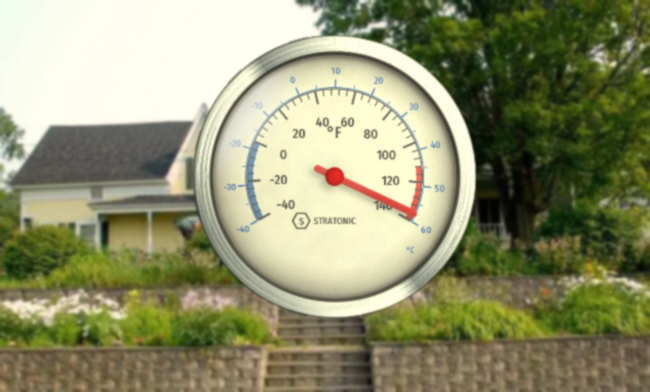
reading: 136
